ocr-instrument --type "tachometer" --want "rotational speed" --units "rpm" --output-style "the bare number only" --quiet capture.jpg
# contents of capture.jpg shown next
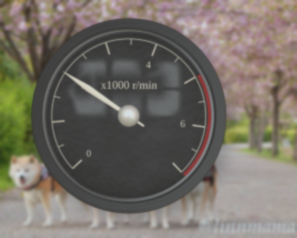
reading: 2000
